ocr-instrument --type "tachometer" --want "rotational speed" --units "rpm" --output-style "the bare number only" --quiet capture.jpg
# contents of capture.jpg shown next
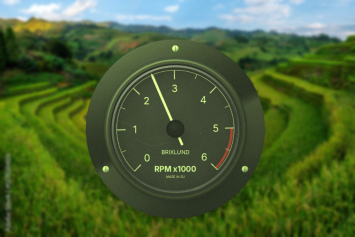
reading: 2500
